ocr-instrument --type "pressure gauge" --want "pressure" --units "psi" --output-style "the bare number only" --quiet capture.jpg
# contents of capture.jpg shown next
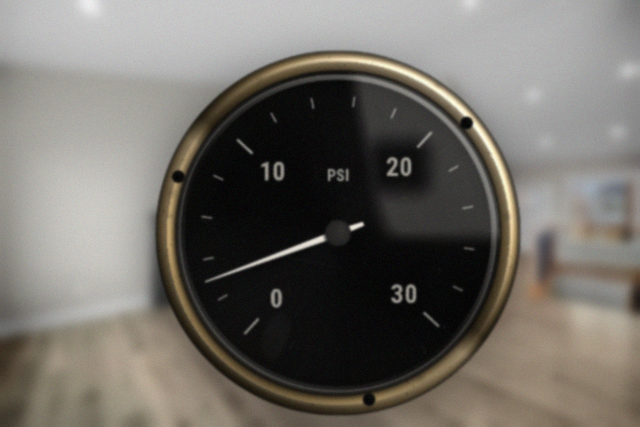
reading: 3
